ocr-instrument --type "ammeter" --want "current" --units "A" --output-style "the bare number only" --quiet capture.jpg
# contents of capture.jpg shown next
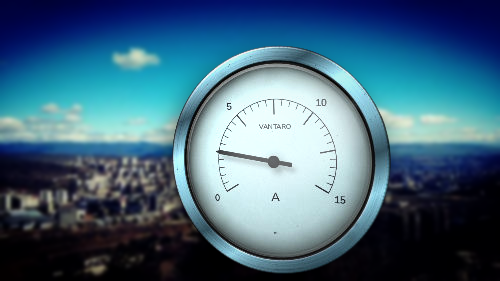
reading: 2.5
